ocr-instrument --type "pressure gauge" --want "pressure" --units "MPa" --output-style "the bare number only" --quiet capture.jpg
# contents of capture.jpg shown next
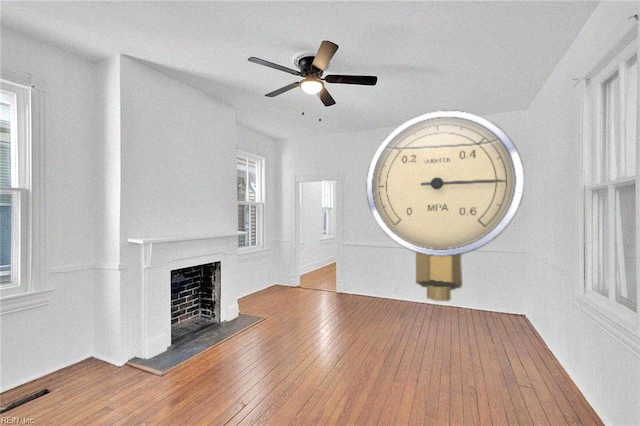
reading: 0.5
